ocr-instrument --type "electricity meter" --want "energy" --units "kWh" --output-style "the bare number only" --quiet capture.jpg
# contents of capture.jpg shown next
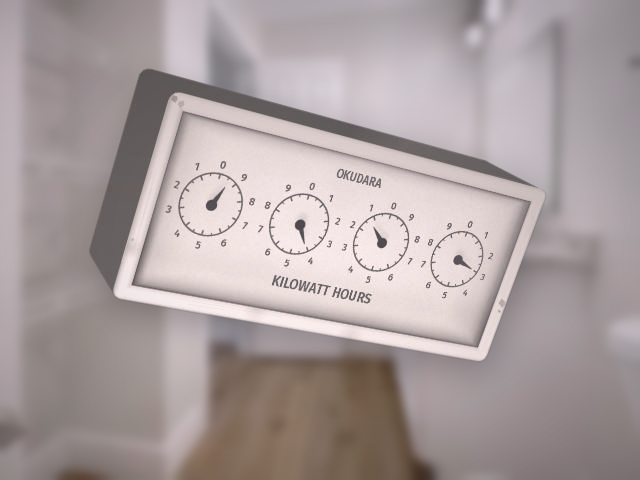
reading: 9413
